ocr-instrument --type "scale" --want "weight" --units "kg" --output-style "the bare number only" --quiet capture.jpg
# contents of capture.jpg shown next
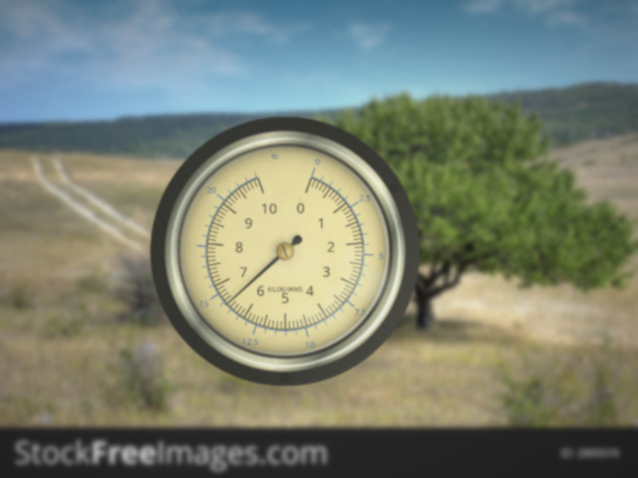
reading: 6.5
